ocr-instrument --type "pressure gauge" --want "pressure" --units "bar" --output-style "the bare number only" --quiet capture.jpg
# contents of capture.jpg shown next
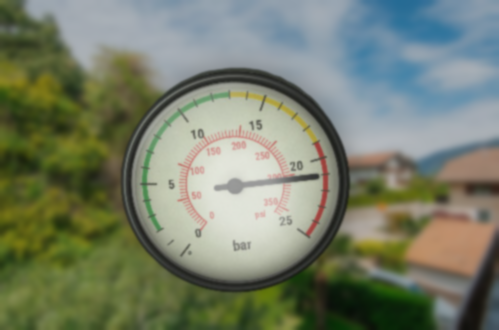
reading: 21
